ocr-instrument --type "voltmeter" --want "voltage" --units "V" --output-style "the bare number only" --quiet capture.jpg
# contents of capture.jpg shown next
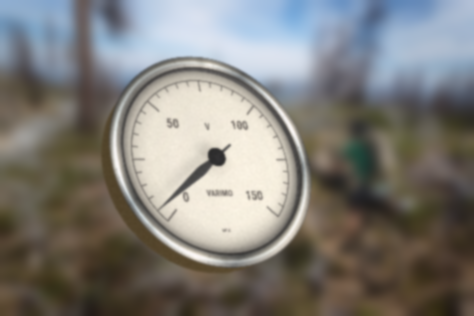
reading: 5
